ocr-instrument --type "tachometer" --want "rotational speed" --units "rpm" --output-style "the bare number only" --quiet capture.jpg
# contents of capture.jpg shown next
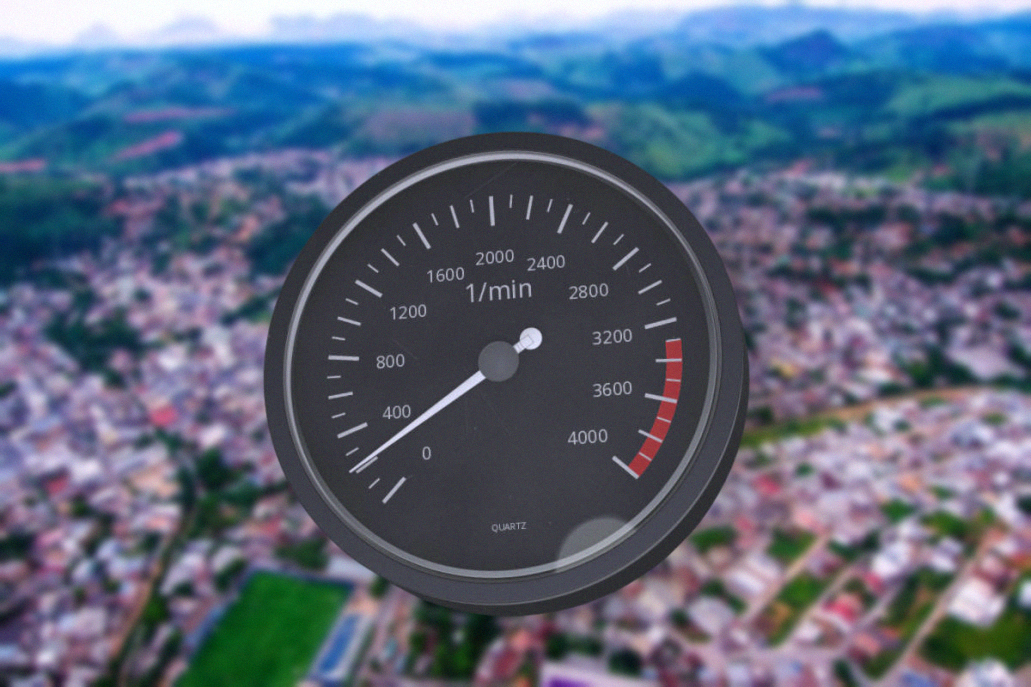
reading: 200
